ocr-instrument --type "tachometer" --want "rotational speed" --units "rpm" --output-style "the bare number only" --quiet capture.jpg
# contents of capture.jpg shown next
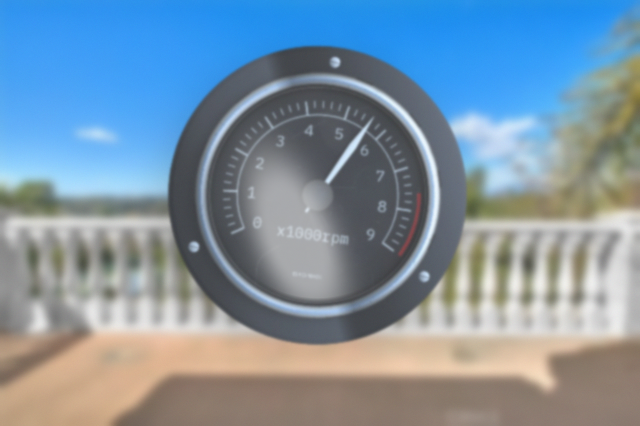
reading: 5600
